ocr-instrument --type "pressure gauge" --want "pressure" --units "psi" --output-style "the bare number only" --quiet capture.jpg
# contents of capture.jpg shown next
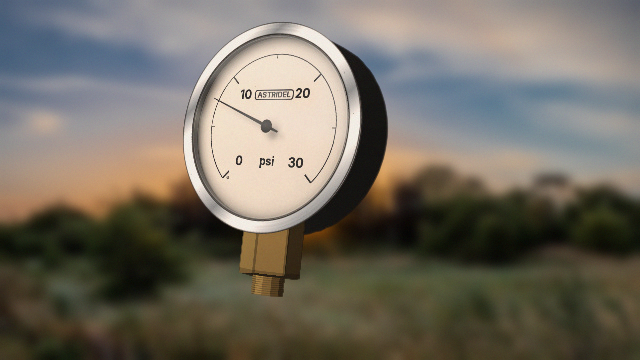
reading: 7.5
